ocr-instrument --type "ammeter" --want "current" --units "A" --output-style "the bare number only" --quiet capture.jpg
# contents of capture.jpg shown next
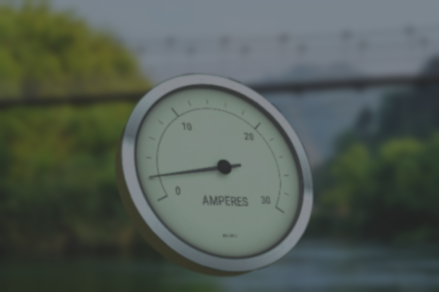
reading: 2
